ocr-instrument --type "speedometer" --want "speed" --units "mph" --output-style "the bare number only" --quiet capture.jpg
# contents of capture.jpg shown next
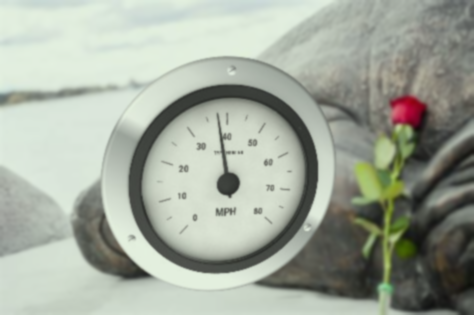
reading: 37.5
